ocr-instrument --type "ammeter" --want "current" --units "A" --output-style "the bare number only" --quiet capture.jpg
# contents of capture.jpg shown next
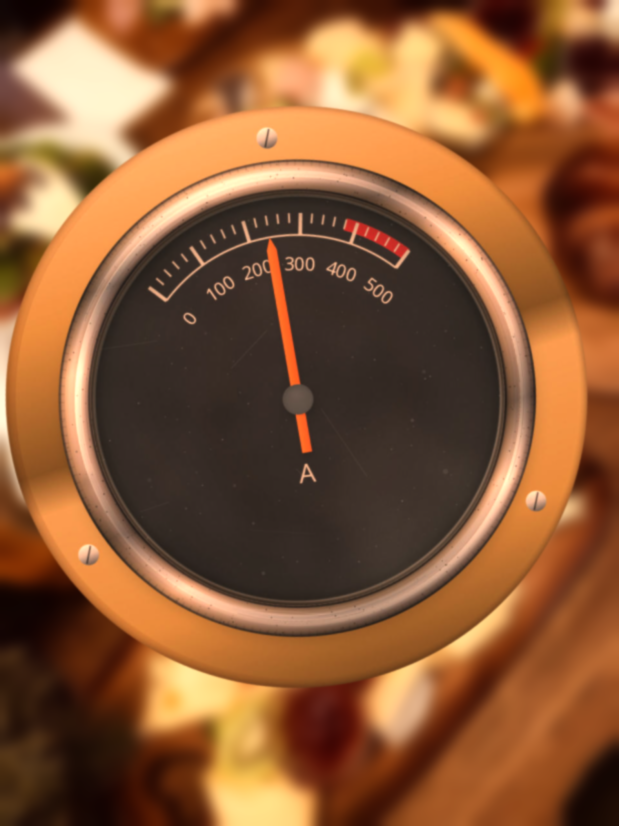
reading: 240
